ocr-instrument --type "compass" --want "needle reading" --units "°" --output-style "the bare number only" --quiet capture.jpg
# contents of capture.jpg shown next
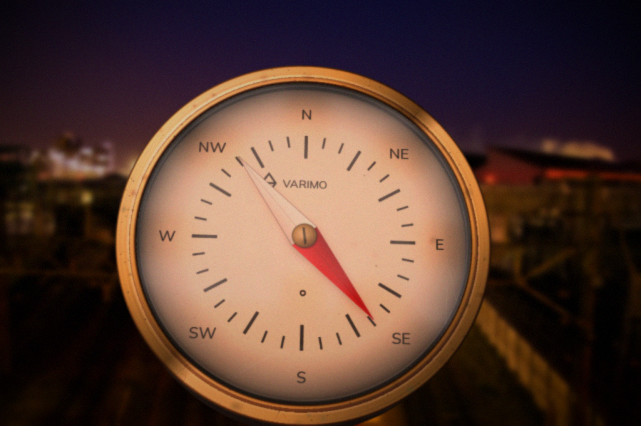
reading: 140
